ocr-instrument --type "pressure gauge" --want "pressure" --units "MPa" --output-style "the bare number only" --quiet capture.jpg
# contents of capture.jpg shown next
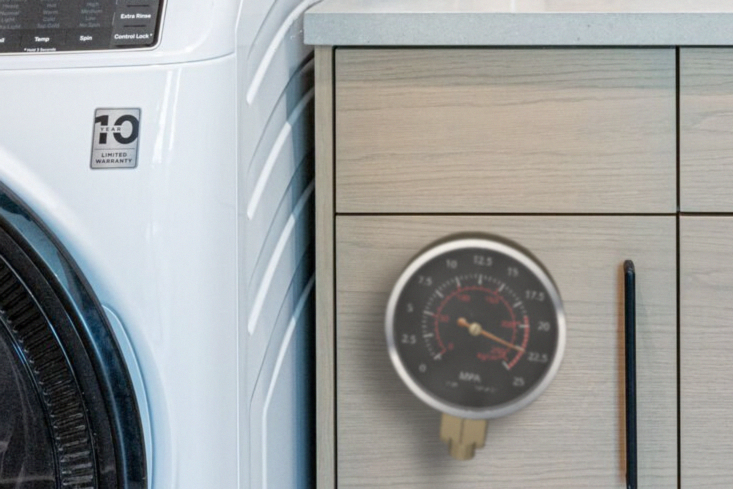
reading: 22.5
